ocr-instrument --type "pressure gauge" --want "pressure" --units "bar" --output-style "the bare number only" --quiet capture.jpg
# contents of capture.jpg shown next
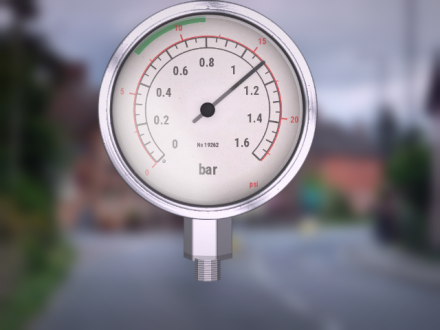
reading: 1.1
